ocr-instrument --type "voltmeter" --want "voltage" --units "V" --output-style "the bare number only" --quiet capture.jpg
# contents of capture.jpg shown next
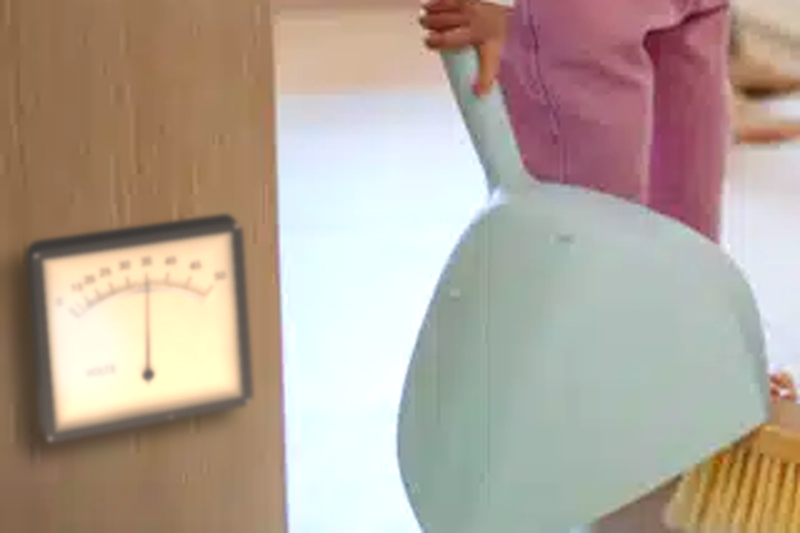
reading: 35
